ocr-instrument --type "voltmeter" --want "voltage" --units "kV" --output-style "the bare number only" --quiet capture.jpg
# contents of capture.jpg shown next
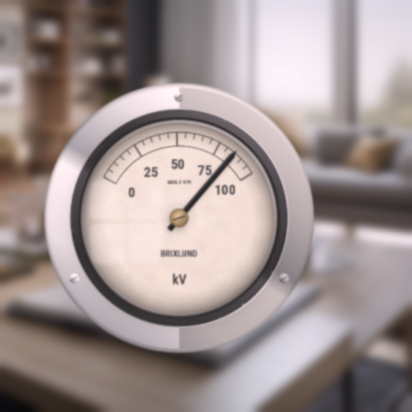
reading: 85
